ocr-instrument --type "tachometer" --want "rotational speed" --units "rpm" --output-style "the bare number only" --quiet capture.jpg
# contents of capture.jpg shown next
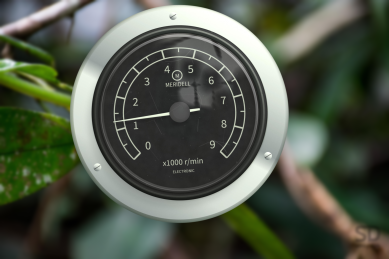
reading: 1250
